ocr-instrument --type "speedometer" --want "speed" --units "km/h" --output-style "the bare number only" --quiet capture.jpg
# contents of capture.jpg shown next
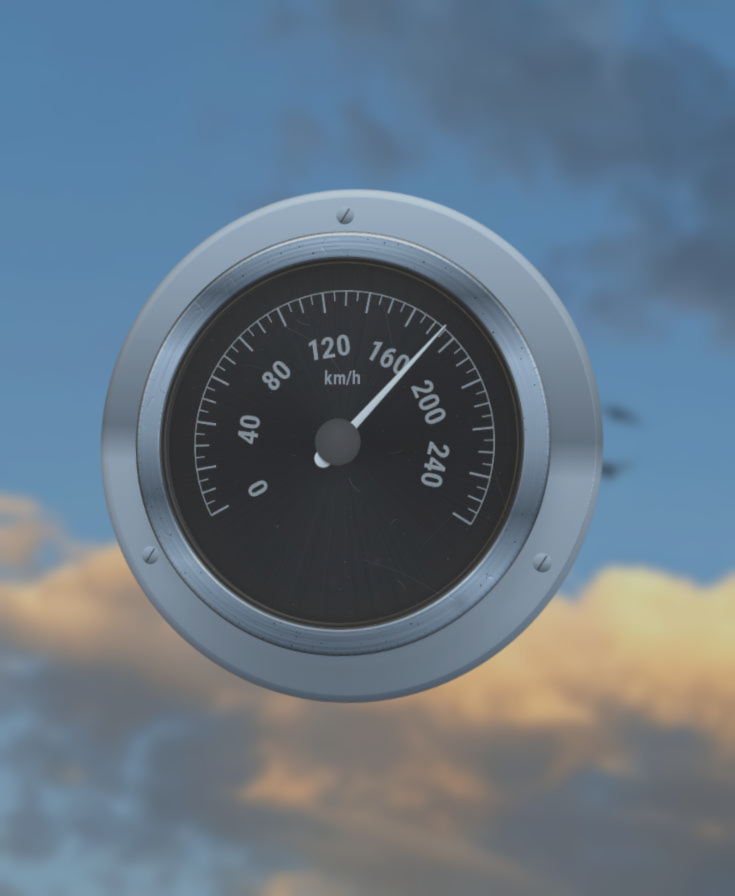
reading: 175
